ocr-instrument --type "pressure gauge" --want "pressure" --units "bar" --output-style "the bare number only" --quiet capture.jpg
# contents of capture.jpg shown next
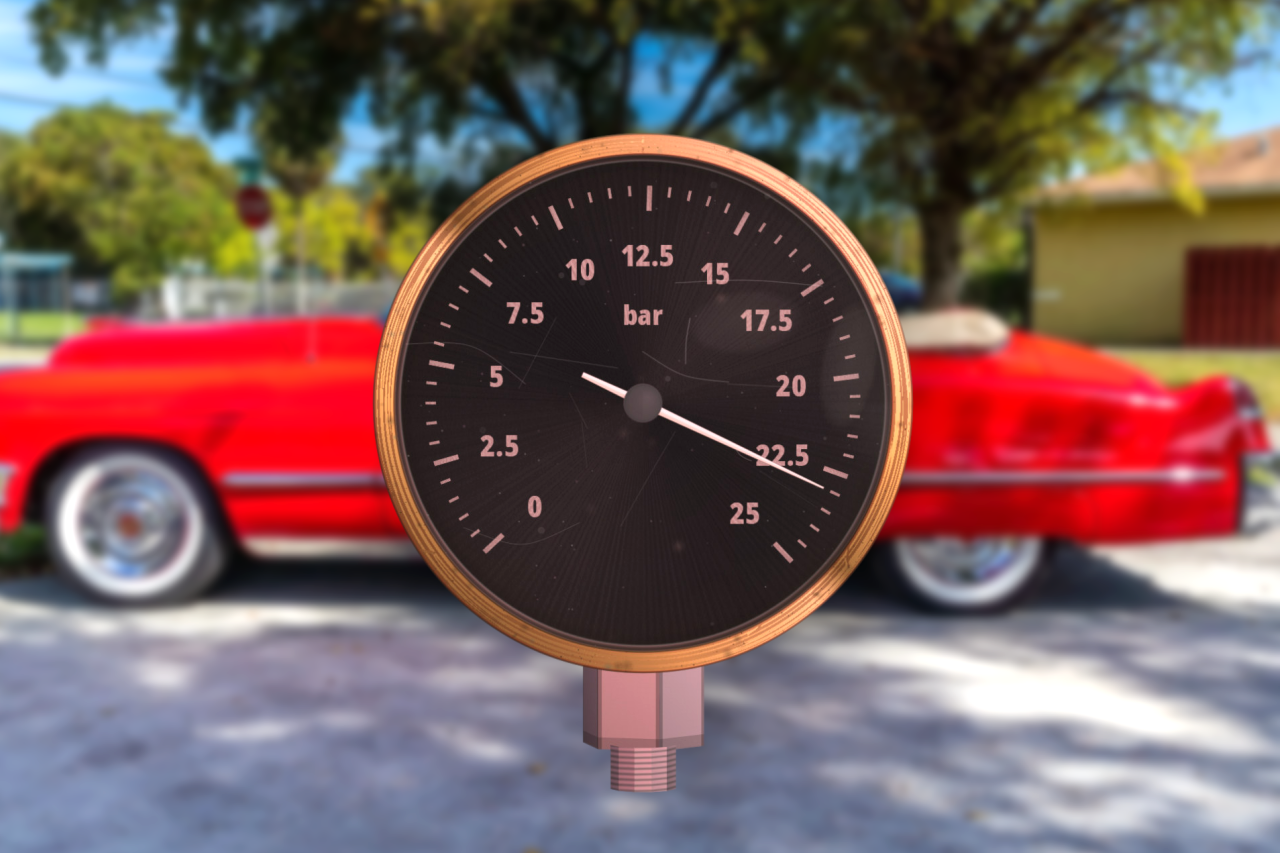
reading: 23
